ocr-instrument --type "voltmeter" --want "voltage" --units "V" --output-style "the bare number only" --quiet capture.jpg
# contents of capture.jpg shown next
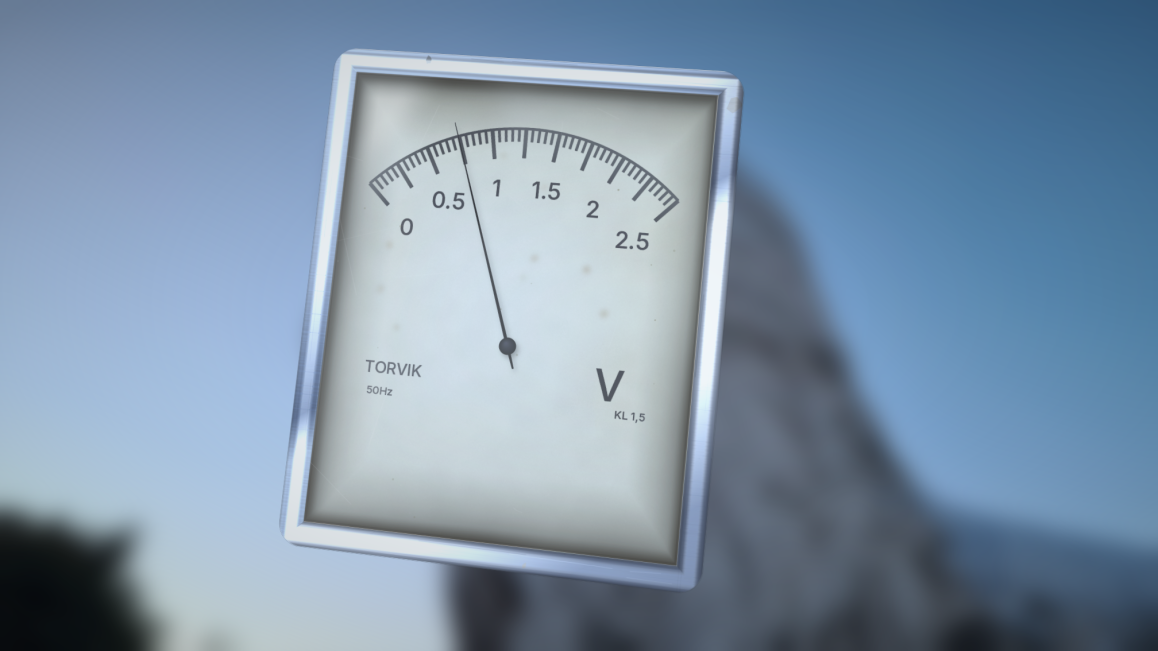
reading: 0.75
